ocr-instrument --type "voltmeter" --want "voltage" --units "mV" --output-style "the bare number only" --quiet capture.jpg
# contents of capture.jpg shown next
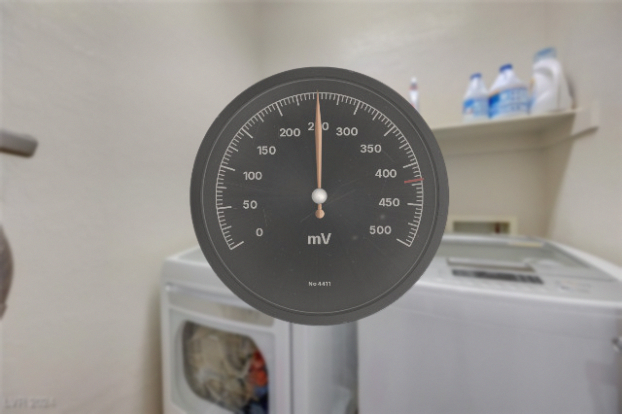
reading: 250
